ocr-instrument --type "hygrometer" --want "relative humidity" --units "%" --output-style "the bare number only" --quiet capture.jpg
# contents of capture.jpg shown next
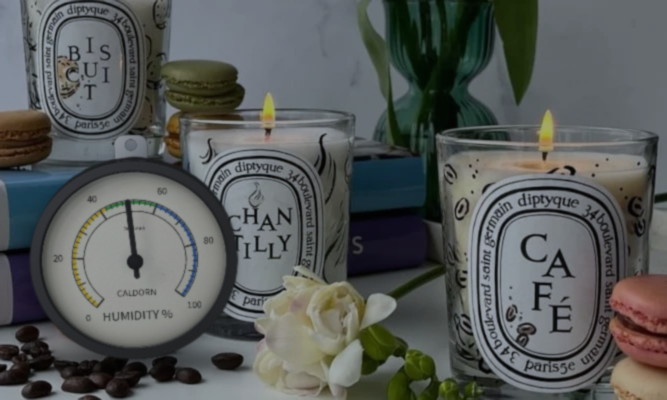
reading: 50
